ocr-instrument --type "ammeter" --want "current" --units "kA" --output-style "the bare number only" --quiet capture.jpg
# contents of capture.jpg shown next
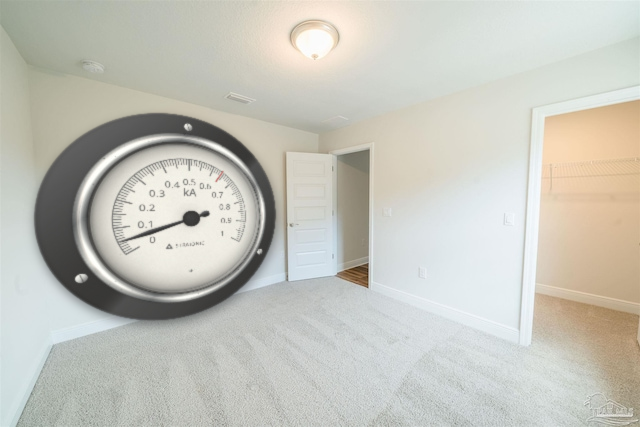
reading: 0.05
